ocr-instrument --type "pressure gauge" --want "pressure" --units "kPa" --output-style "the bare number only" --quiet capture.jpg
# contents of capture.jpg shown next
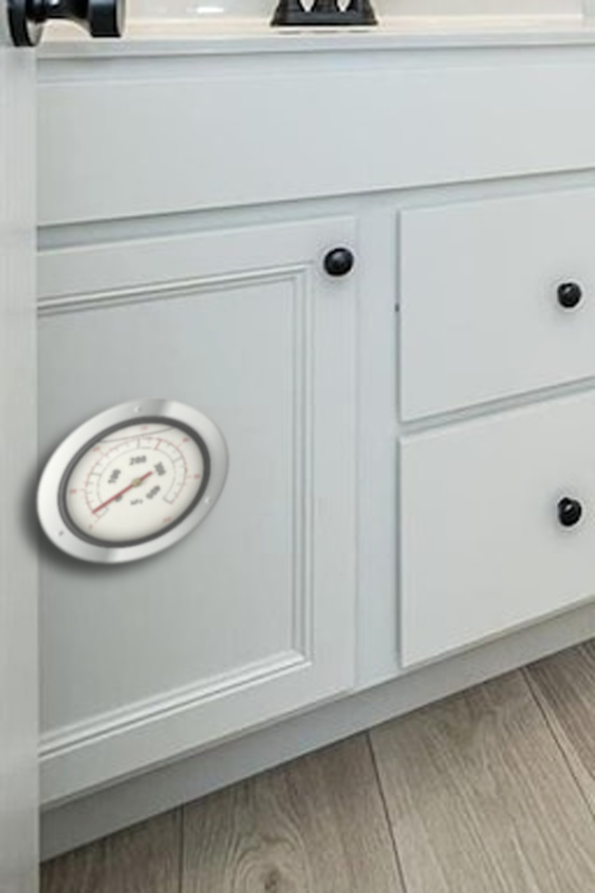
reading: 20
